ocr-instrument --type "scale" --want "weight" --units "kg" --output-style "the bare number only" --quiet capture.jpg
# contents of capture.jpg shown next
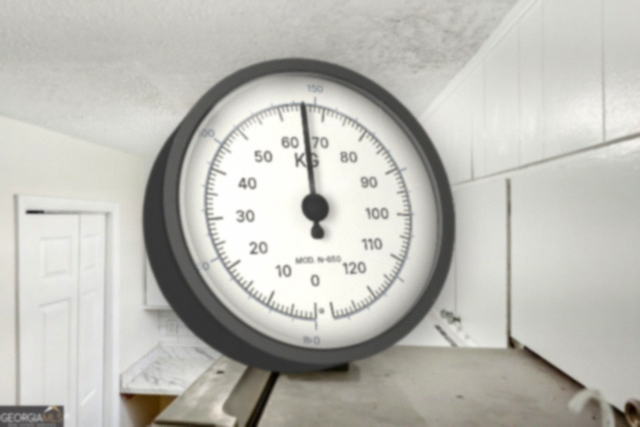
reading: 65
